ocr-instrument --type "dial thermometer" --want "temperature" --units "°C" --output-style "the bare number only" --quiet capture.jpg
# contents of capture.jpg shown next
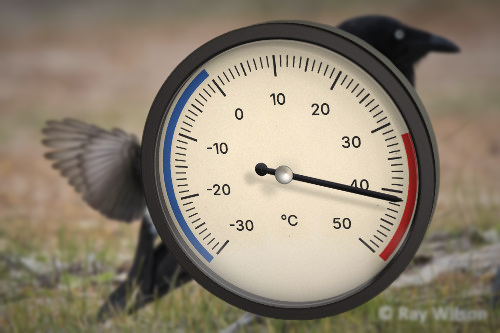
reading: 41
